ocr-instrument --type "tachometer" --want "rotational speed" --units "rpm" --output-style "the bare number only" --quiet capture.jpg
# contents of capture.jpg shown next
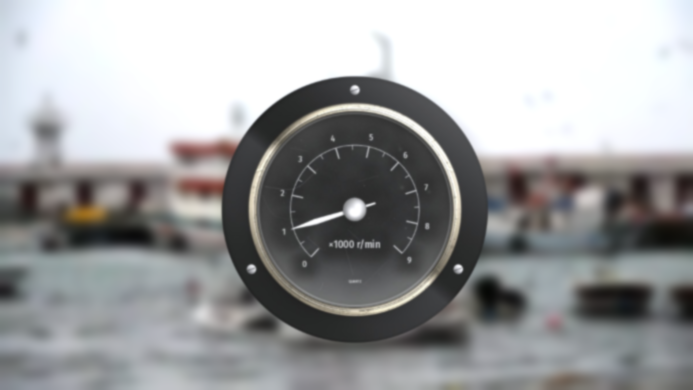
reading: 1000
